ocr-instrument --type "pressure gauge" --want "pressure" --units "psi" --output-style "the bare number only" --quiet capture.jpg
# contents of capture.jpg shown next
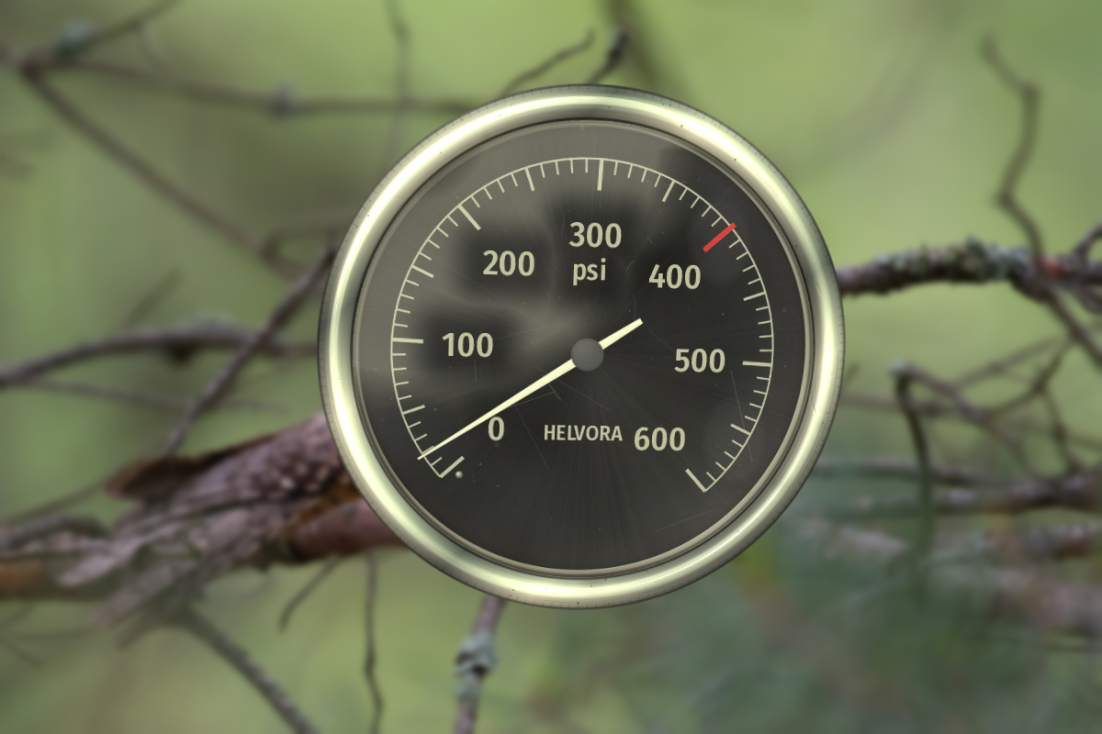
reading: 20
